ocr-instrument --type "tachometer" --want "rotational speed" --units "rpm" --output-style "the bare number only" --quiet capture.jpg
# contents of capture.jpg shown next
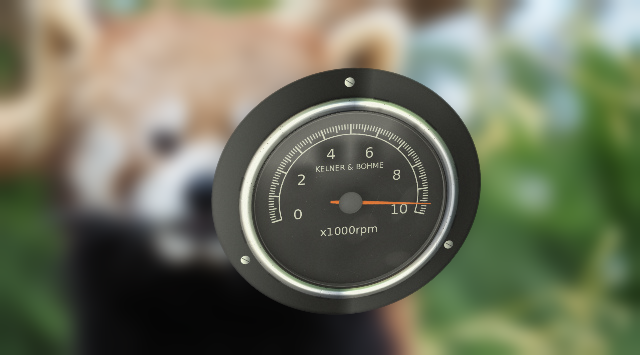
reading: 9500
